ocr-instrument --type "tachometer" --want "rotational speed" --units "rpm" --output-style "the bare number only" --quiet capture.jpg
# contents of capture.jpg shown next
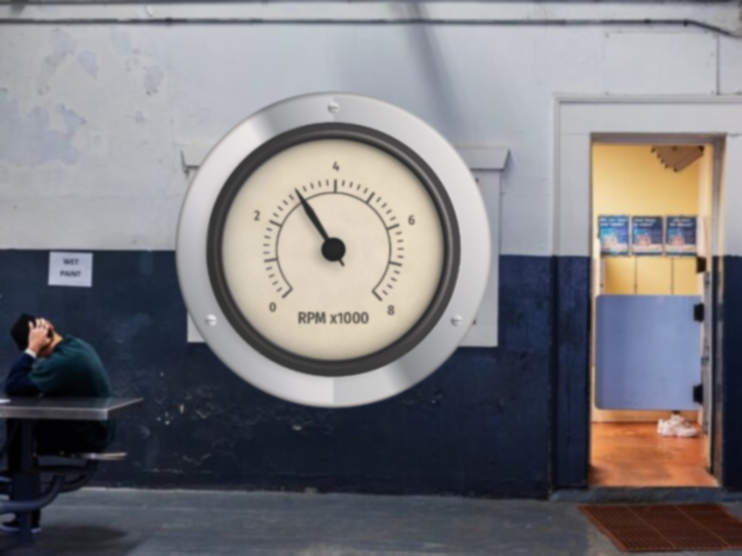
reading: 3000
